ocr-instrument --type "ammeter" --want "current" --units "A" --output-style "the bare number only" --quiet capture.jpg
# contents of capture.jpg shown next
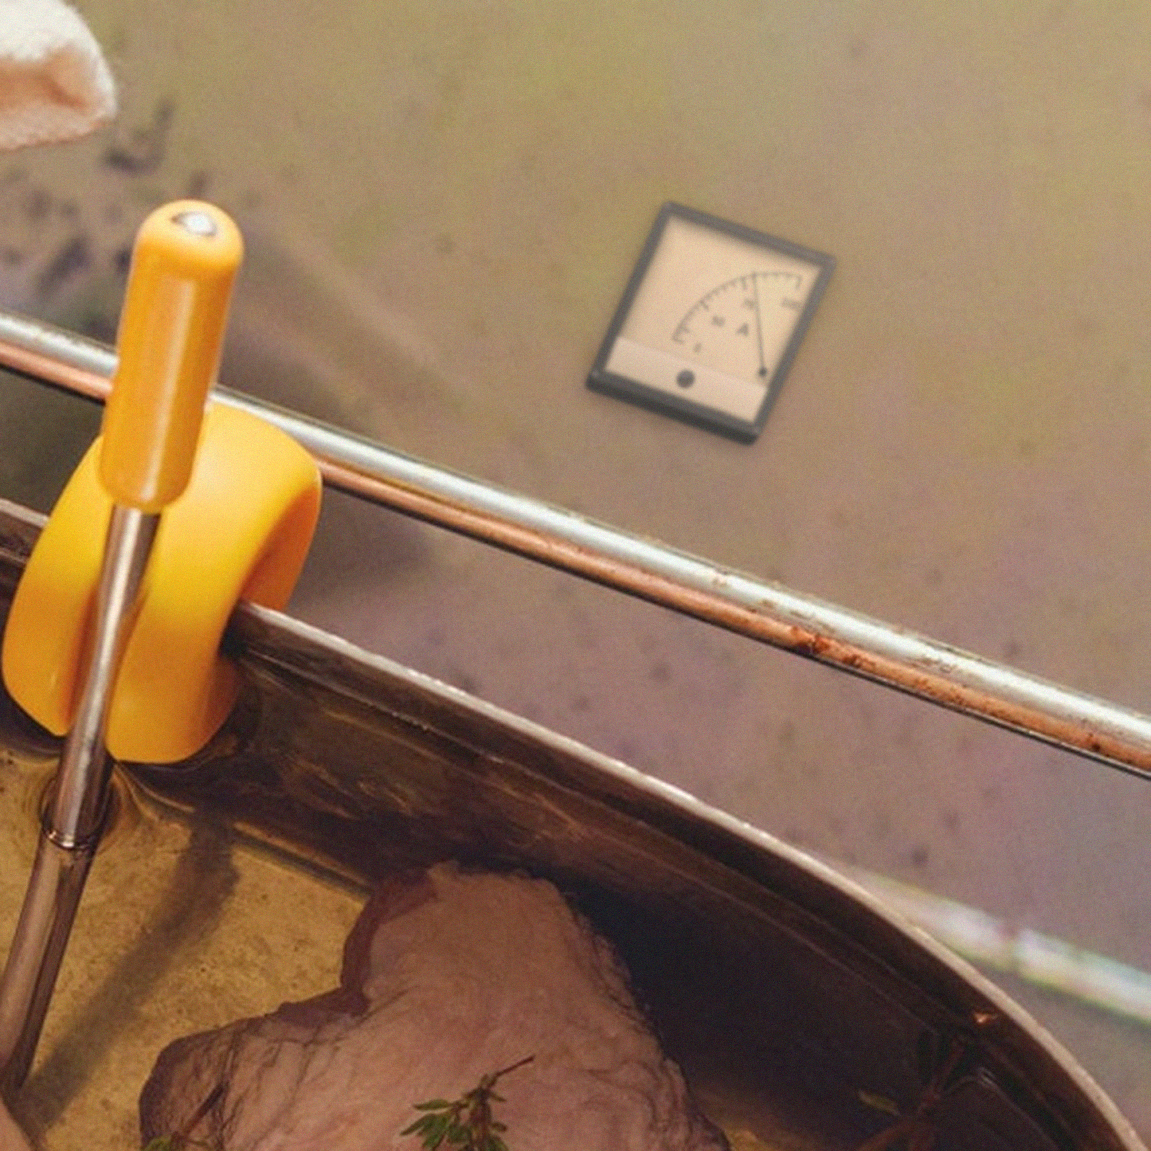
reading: 80
